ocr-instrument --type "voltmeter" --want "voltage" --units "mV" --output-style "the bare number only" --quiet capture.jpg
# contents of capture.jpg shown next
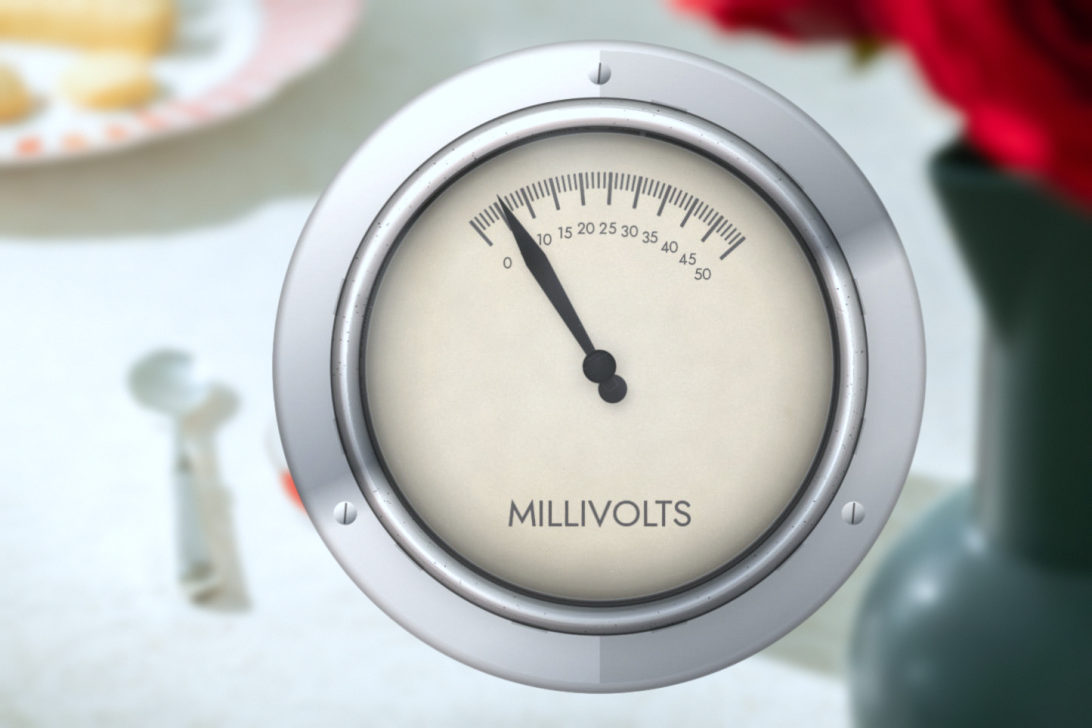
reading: 6
